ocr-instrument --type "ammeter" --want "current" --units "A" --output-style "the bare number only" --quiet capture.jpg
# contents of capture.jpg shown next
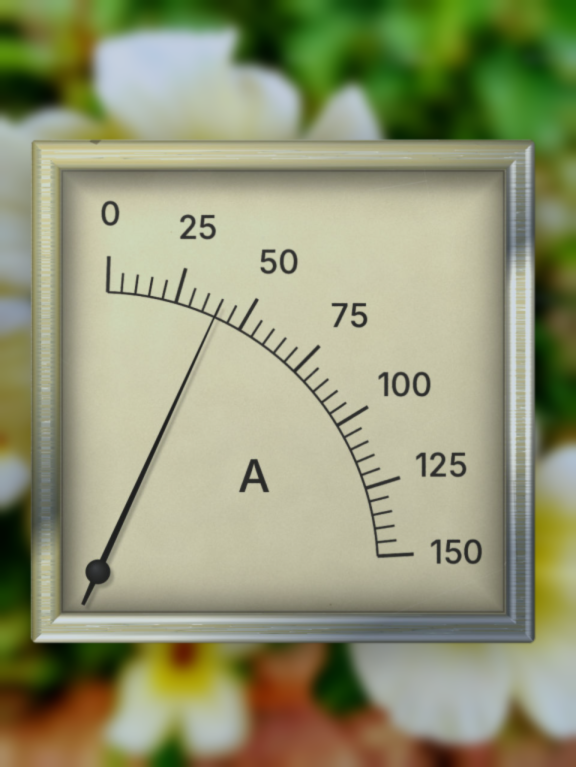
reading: 40
